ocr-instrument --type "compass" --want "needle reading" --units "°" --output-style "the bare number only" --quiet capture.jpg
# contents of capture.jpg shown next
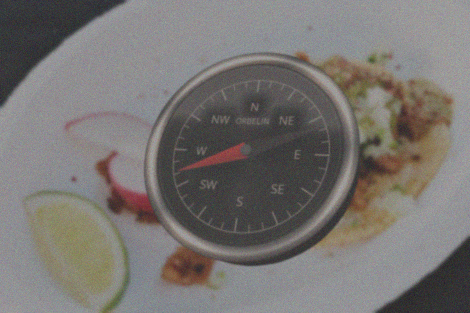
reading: 250
